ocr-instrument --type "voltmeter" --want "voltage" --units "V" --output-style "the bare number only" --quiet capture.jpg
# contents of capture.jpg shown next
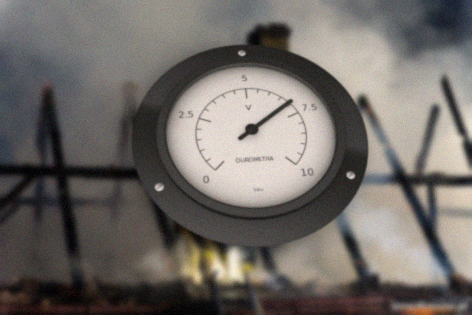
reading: 7
